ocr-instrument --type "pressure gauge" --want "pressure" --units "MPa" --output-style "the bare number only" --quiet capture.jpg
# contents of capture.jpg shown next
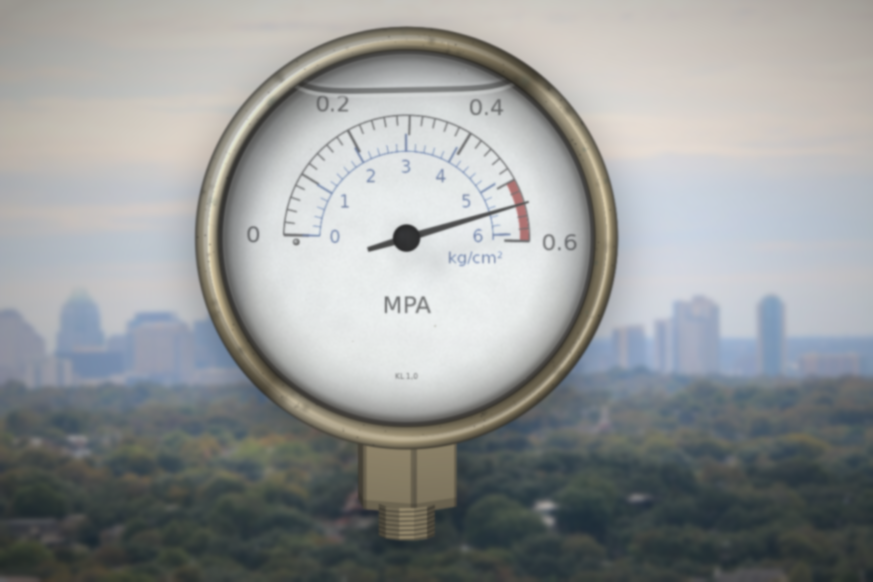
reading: 0.54
